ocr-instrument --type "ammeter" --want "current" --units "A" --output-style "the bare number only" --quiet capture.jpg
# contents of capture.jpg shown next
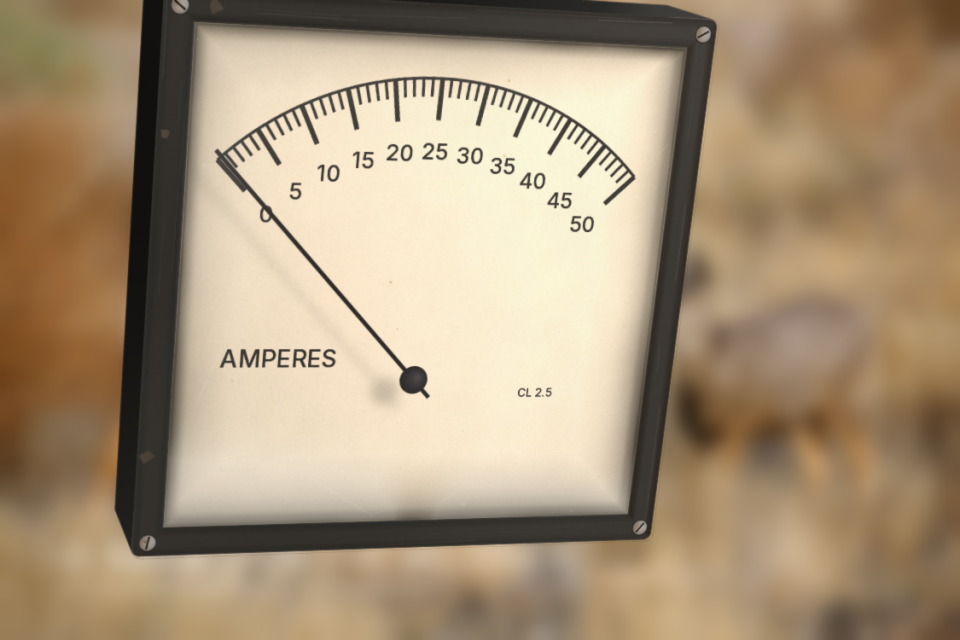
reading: 0.5
